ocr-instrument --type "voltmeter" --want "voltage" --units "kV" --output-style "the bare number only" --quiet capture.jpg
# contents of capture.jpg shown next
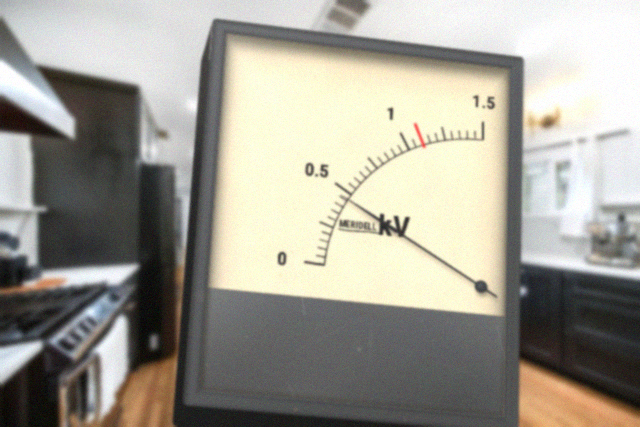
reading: 0.45
